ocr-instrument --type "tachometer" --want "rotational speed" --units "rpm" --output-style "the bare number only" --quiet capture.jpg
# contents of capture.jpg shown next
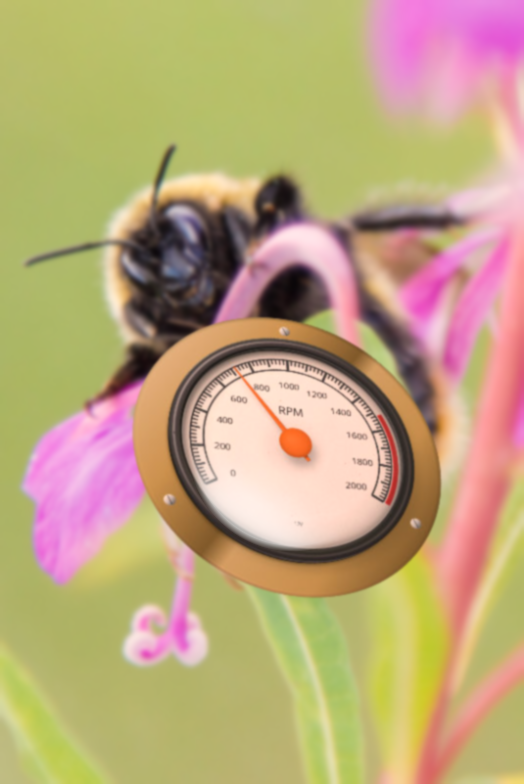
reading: 700
